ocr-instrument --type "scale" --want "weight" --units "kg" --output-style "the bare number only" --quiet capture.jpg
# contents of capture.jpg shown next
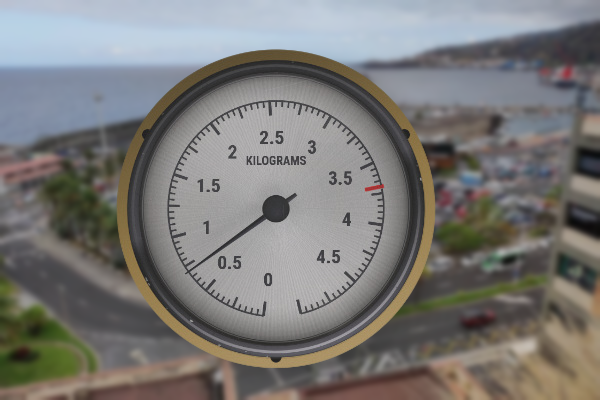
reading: 0.7
